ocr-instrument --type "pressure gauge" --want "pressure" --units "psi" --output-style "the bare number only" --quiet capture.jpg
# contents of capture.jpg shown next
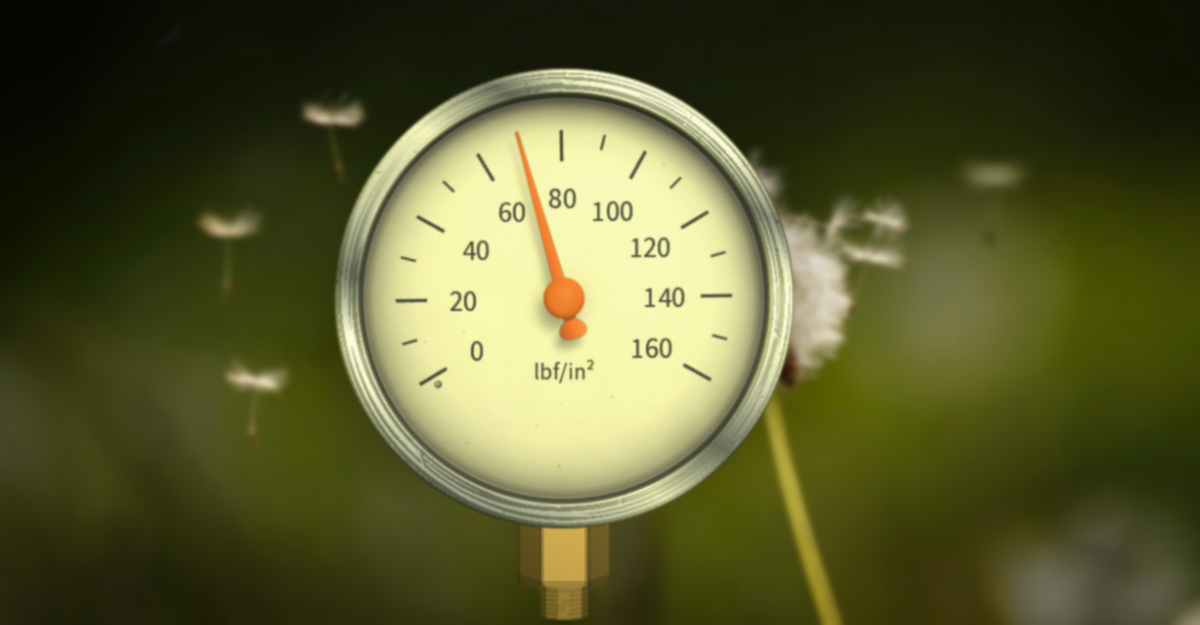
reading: 70
